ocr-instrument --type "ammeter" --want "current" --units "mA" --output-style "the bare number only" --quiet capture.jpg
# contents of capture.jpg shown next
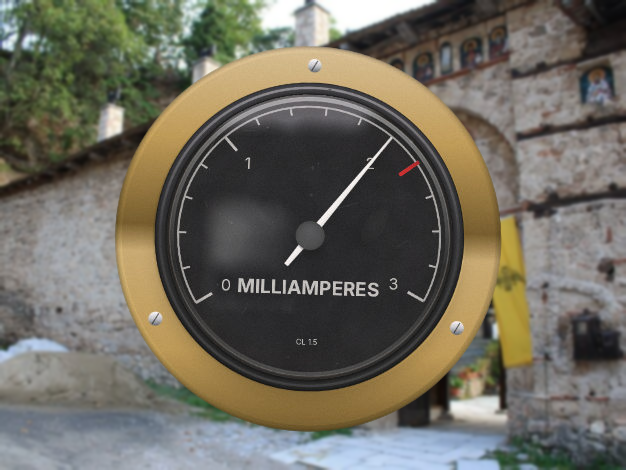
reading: 2
